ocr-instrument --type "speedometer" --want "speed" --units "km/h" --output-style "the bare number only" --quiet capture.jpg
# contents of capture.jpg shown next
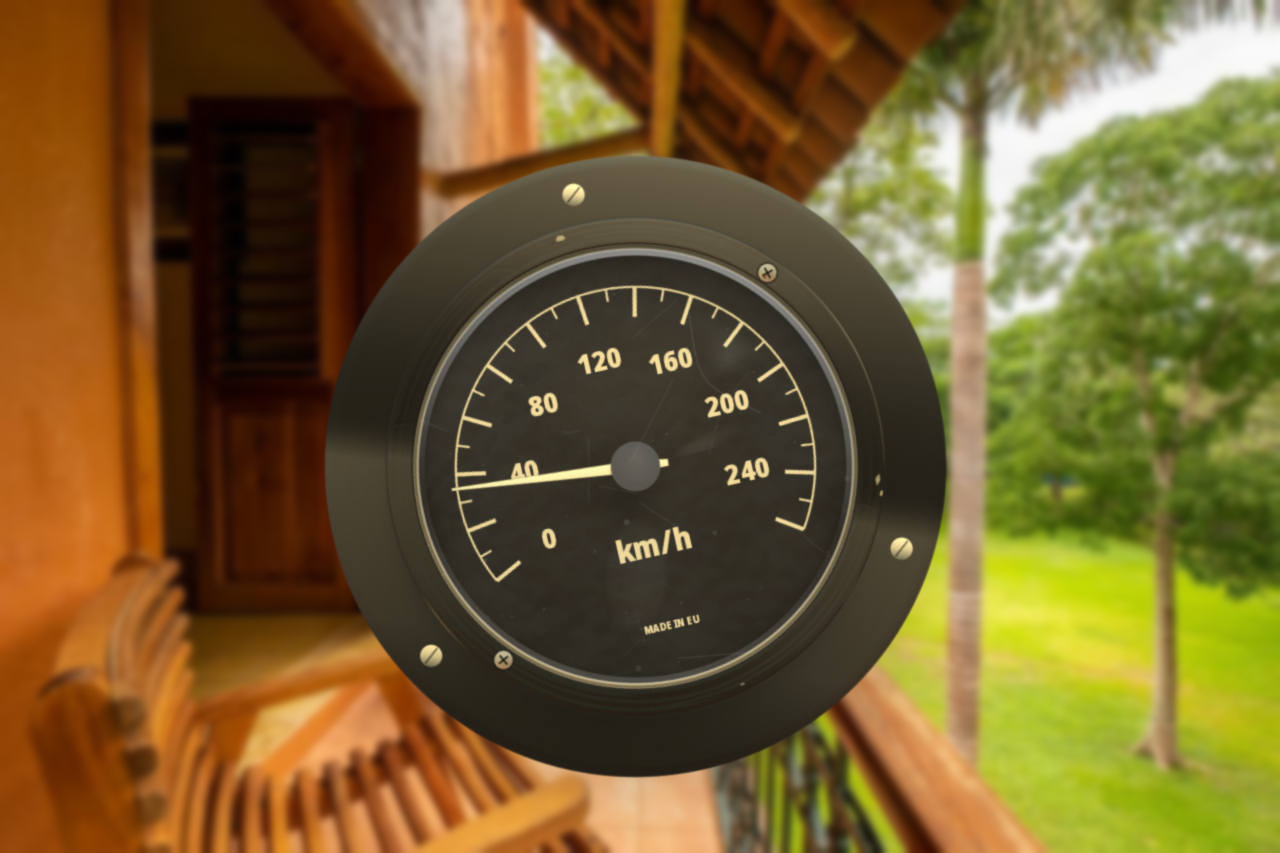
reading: 35
